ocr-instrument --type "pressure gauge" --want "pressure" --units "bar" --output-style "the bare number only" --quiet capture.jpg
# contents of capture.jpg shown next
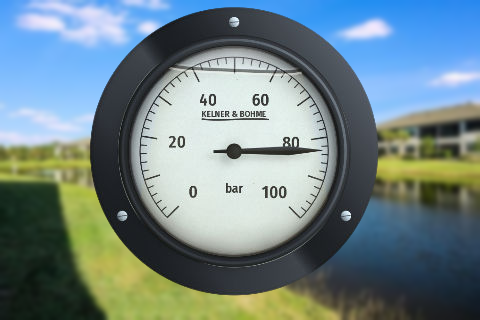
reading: 83
